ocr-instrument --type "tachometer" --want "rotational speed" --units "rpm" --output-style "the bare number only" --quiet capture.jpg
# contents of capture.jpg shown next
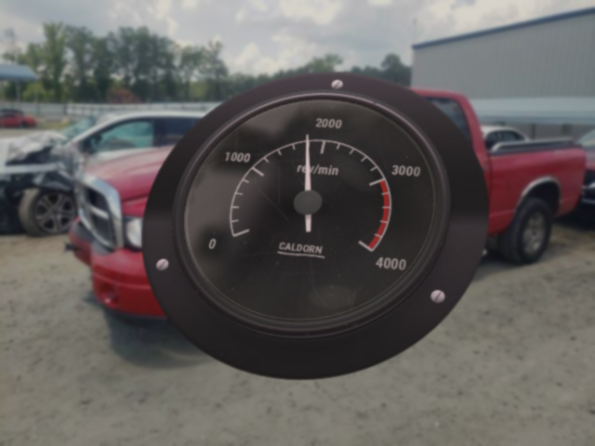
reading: 1800
